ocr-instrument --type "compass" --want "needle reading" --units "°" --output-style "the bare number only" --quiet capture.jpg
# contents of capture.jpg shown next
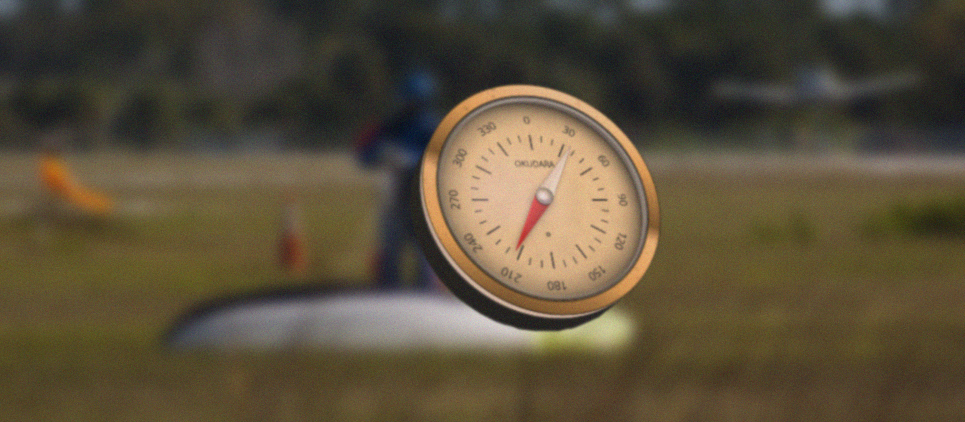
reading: 215
